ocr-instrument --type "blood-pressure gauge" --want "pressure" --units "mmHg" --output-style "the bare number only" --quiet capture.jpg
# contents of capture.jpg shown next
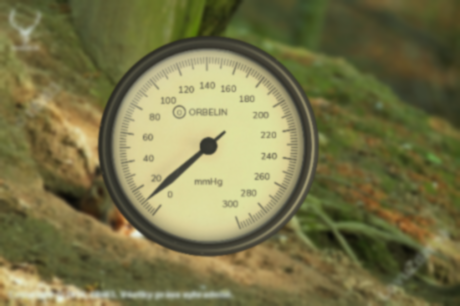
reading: 10
